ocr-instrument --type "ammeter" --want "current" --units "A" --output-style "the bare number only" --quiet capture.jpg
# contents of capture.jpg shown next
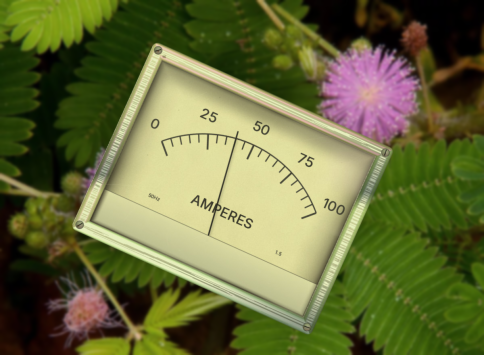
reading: 40
